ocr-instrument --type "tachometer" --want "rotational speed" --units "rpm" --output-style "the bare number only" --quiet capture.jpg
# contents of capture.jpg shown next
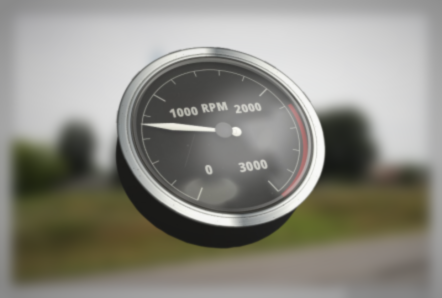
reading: 700
